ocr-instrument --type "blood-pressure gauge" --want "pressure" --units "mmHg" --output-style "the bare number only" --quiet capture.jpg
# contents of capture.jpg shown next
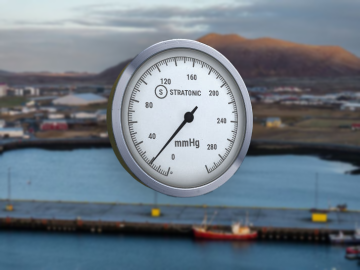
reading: 20
